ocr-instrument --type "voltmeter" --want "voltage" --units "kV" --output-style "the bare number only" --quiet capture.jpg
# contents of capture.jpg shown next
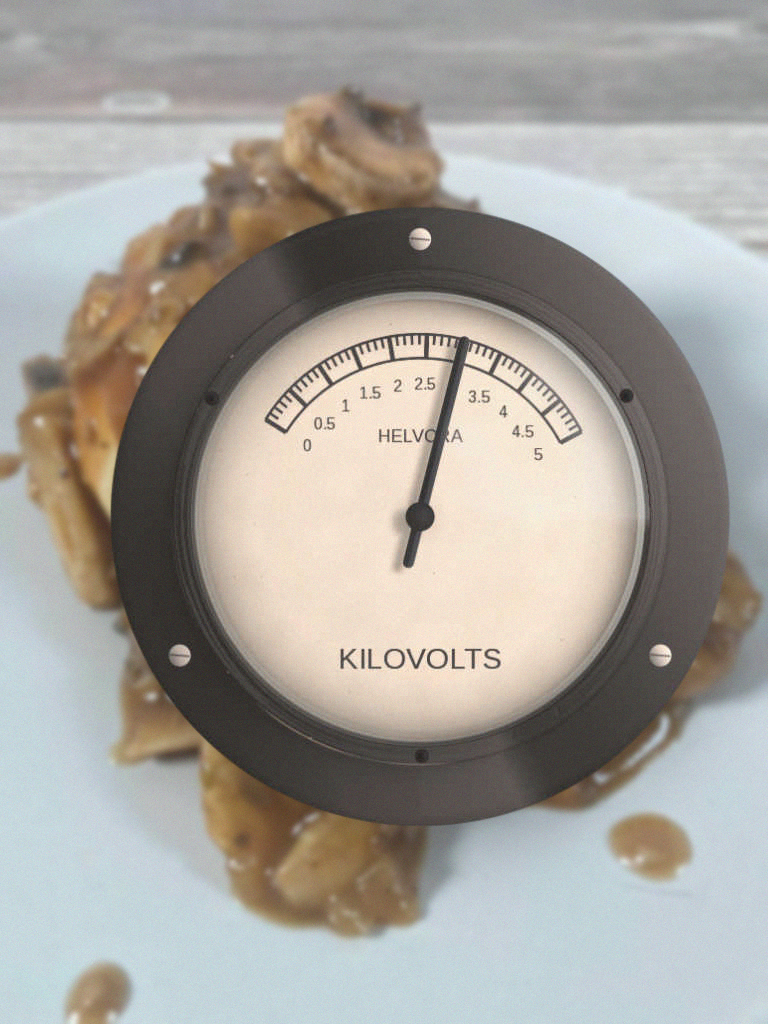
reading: 3
